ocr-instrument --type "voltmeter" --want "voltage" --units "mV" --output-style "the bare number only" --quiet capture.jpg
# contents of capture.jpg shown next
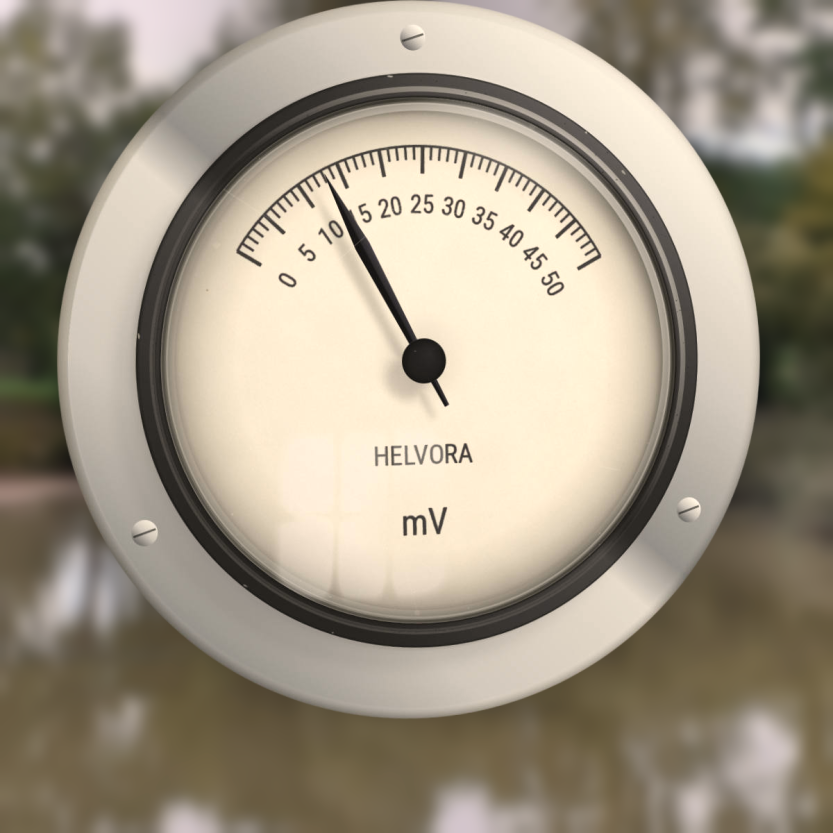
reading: 13
